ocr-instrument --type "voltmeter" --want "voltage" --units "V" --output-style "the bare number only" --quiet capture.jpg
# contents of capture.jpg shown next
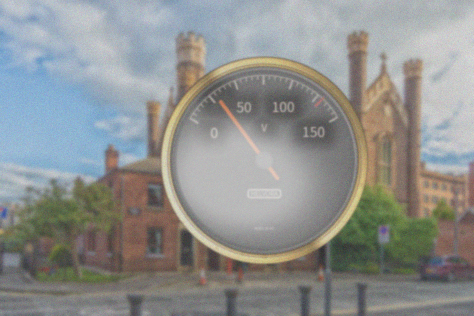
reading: 30
